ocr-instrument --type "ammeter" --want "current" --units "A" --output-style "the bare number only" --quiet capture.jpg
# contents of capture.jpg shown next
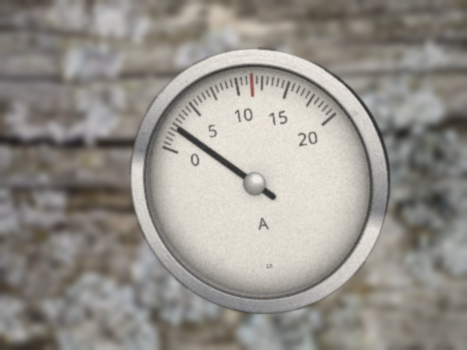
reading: 2.5
